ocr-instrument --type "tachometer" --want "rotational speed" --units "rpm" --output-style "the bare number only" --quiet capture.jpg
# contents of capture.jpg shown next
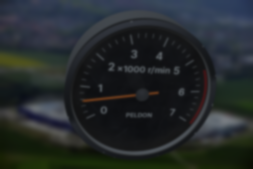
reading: 600
